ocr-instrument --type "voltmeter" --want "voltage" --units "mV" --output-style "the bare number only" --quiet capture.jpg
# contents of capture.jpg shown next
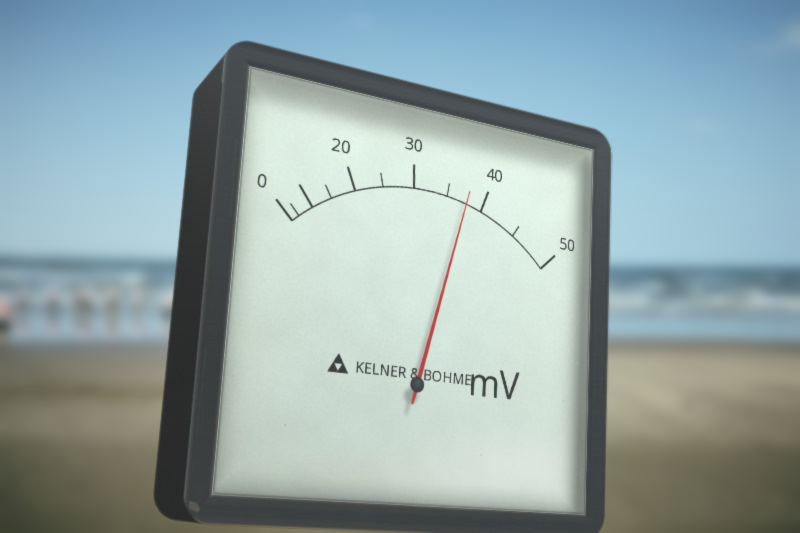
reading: 37.5
